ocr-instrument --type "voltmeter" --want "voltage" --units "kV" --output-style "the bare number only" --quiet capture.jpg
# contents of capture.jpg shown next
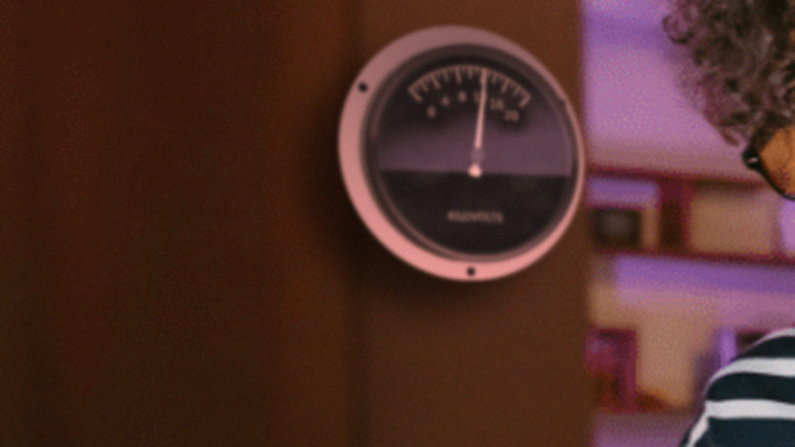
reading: 12
